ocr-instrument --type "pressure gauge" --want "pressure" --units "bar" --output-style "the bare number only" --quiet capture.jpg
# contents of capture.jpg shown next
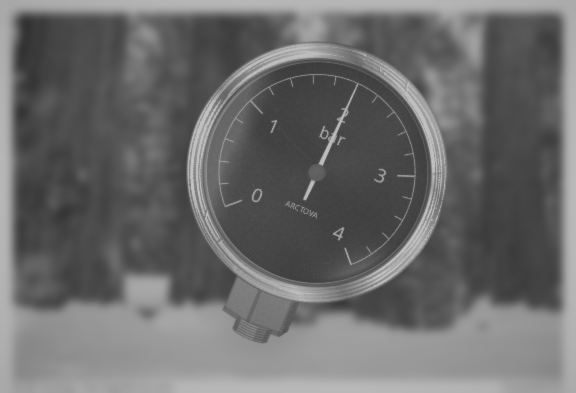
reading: 2
